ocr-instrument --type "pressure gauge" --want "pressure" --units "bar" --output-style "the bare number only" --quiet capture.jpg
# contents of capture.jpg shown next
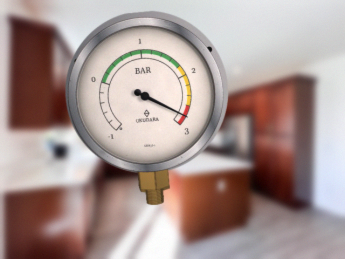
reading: 2.8
